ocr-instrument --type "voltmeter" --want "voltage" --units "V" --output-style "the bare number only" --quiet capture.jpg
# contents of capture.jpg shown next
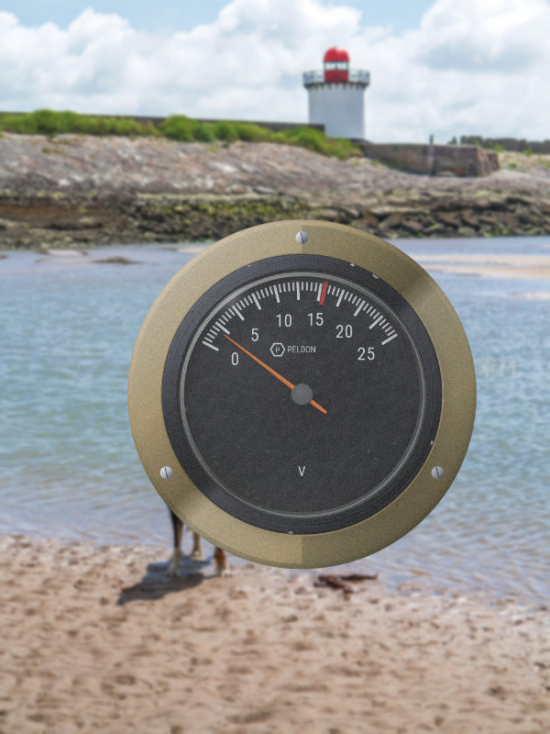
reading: 2
